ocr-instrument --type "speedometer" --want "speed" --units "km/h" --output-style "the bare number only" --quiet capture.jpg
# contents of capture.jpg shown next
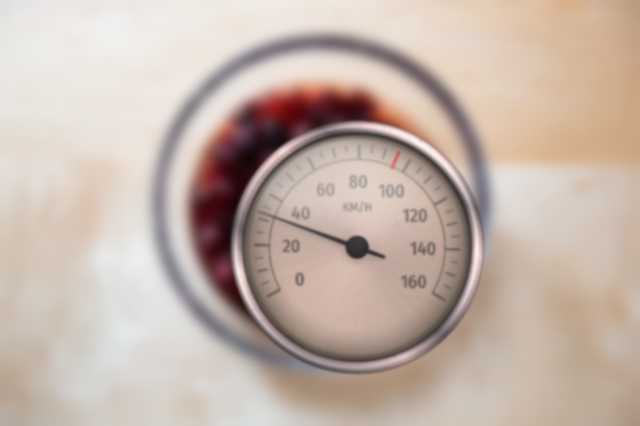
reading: 32.5
